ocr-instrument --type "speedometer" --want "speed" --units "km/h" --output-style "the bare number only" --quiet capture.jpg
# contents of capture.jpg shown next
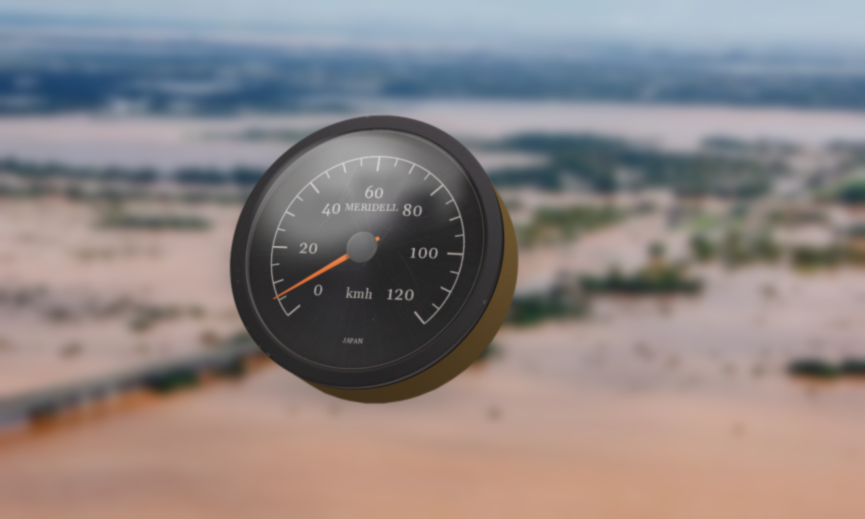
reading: 5
